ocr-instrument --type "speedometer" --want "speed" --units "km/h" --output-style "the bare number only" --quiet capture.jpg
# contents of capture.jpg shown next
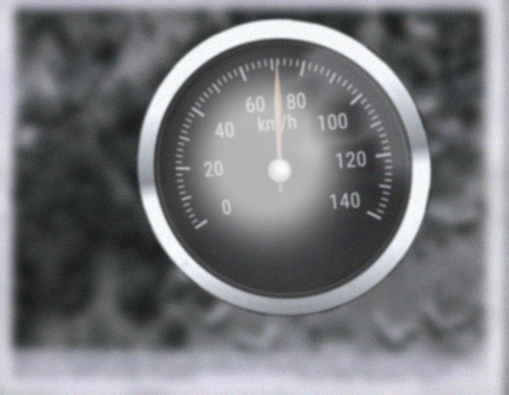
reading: 72
